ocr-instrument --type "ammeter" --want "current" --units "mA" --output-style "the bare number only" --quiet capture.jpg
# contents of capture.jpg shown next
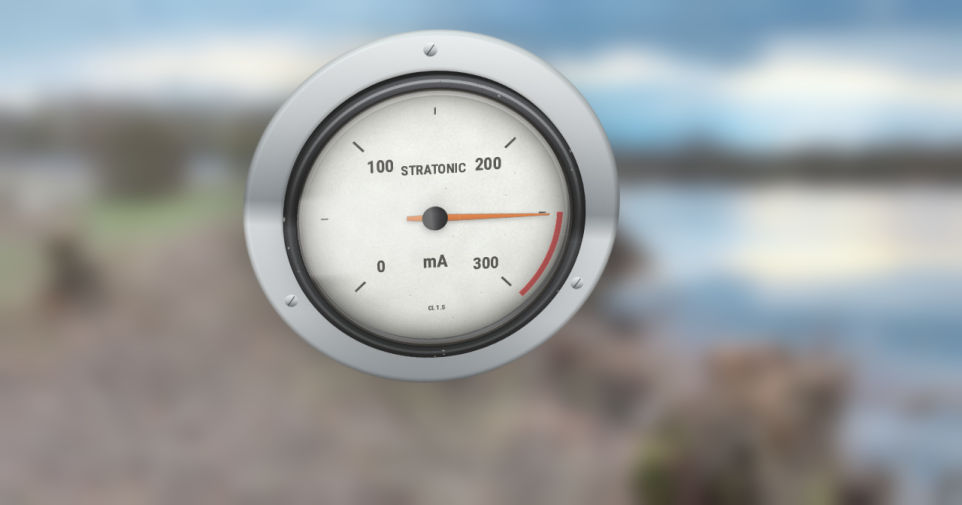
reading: 250
